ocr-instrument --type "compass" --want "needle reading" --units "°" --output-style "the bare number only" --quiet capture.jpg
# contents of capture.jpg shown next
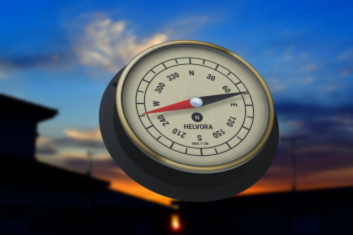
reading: 255
